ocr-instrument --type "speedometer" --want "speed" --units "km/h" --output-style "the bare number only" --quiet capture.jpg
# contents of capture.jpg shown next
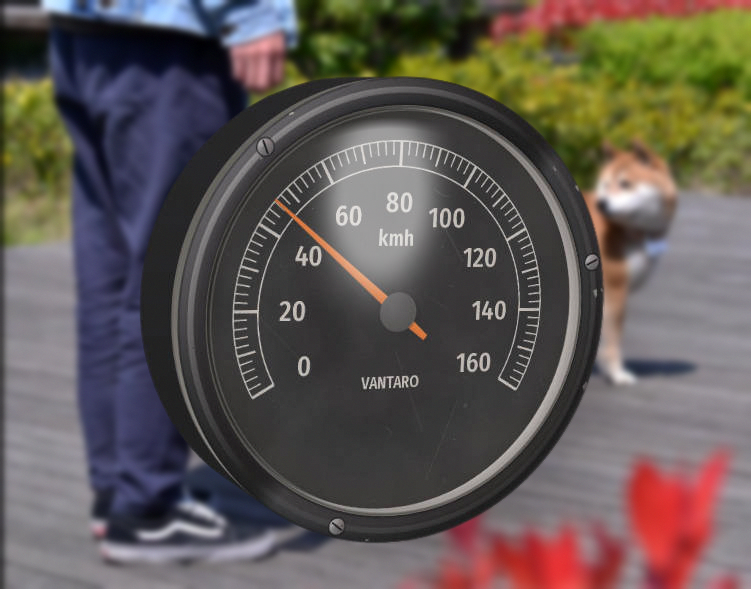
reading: 46
